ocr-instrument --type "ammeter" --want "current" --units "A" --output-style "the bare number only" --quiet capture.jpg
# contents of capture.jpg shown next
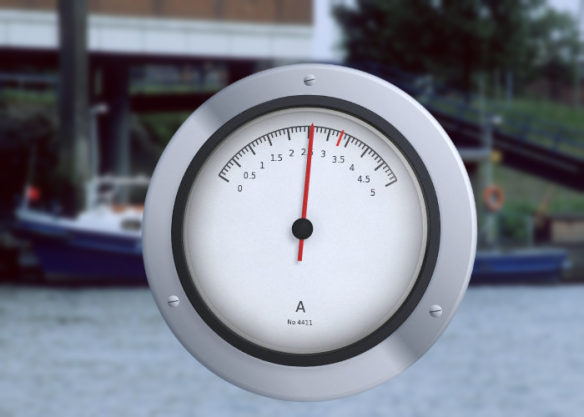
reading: 2.6
